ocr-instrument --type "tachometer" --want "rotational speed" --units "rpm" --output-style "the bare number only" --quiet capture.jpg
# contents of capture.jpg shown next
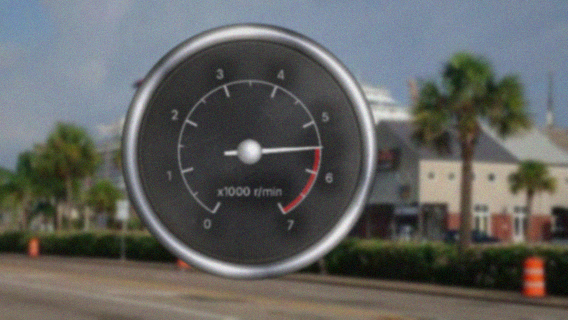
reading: 5500
